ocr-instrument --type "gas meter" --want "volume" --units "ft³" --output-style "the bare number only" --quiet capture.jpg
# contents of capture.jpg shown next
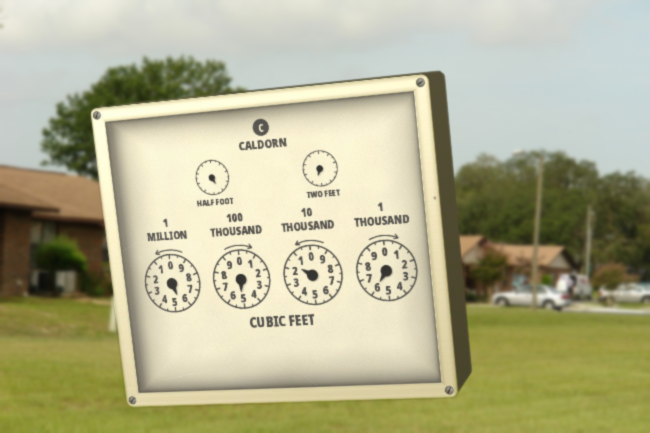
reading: 551600
